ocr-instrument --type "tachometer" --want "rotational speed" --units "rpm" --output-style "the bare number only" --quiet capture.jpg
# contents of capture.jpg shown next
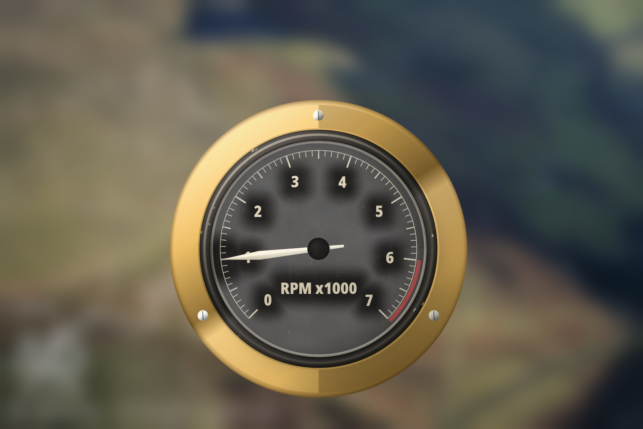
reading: 1000
